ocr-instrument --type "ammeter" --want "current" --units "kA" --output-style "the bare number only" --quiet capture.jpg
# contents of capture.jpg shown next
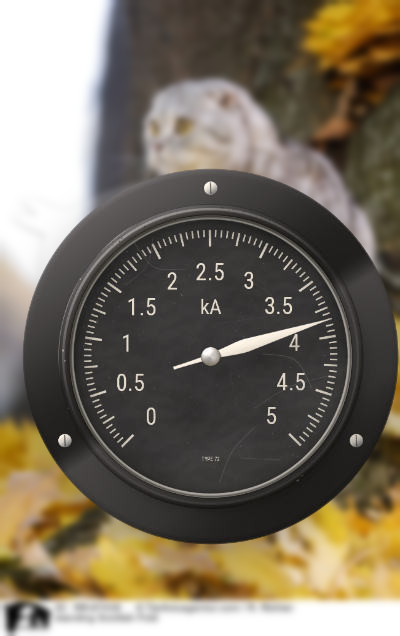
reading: 3.85
